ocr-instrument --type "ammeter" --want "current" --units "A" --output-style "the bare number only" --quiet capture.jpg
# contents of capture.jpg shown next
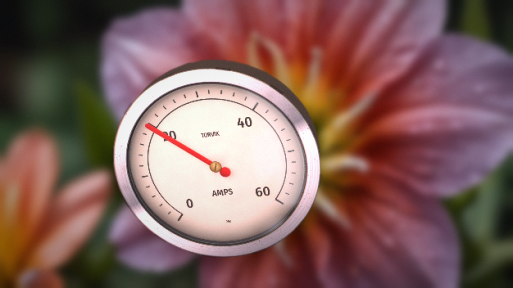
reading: 20
